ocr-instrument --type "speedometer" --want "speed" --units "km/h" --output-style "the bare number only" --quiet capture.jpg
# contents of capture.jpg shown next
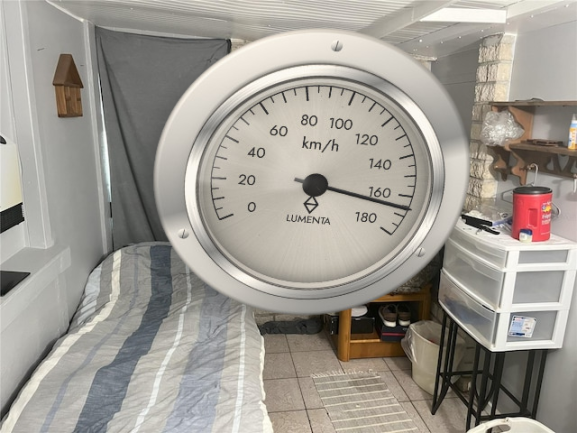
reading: 165
